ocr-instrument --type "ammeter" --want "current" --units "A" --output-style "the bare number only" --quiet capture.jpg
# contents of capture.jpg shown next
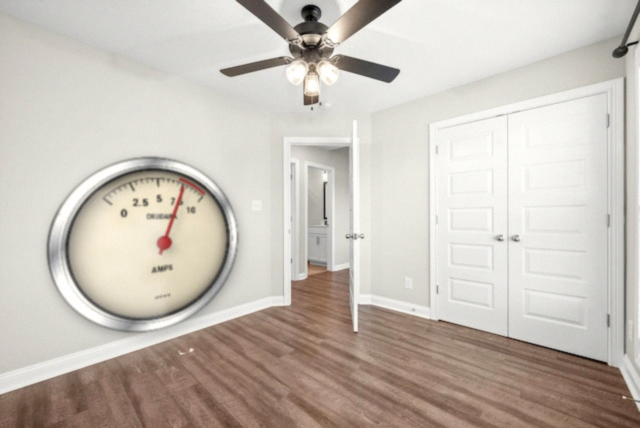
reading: 7.5
